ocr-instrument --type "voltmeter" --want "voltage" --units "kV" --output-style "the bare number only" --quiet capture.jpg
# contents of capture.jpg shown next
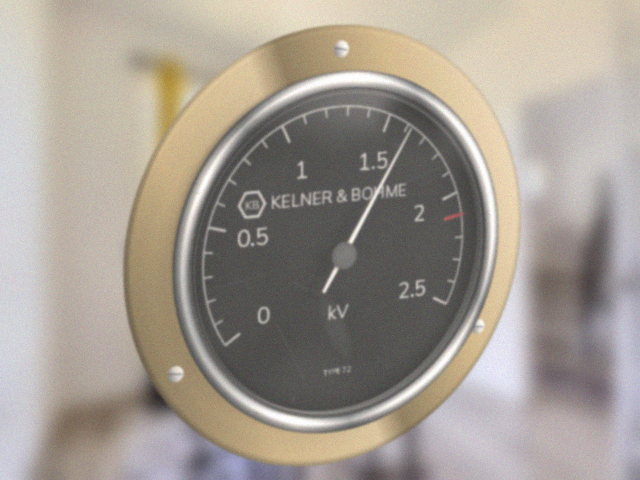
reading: 1.6
